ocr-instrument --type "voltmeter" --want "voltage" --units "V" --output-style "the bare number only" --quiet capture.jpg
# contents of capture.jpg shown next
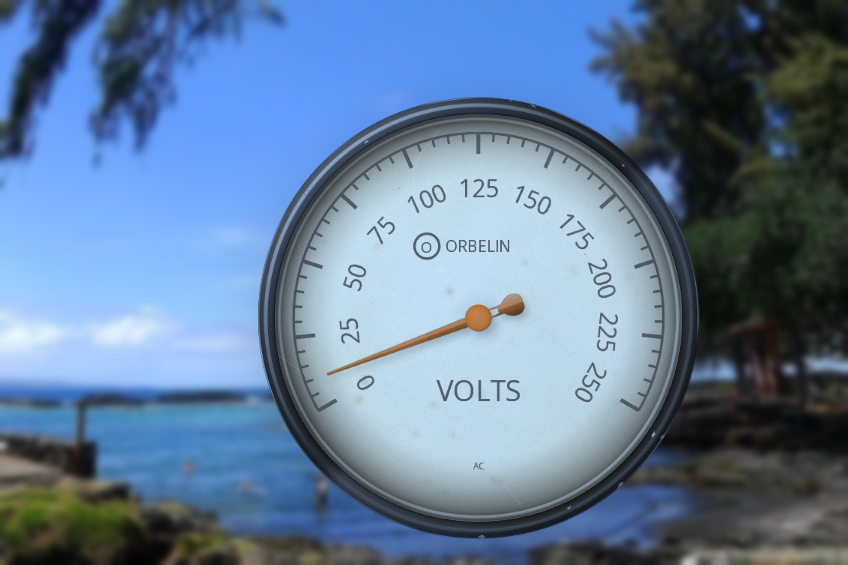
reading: 10
